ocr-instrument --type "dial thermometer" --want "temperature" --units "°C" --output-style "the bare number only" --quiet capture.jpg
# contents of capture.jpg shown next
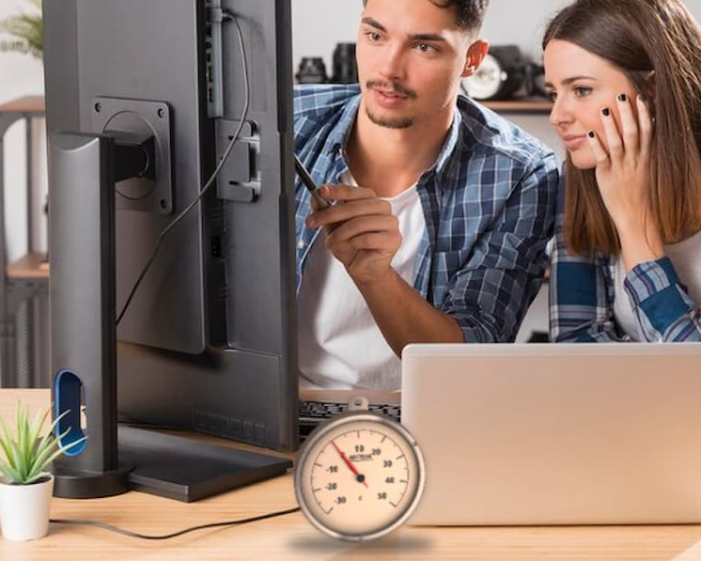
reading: 0
